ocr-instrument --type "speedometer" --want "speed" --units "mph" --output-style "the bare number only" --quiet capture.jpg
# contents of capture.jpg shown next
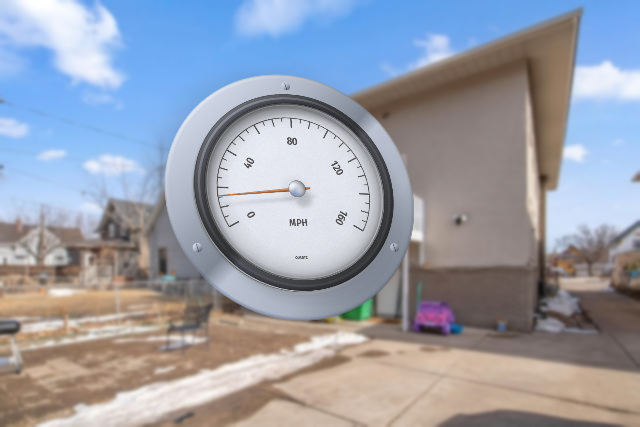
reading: 15
